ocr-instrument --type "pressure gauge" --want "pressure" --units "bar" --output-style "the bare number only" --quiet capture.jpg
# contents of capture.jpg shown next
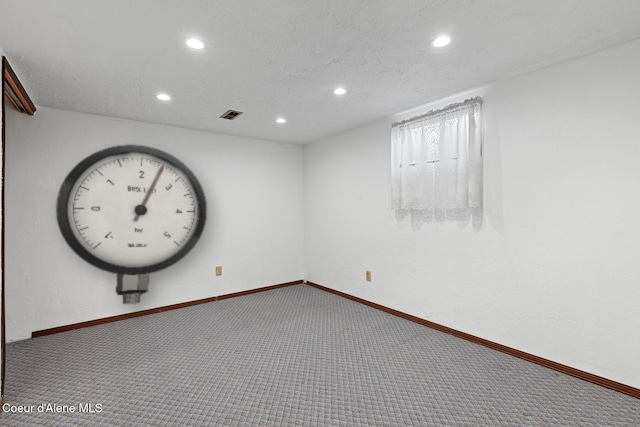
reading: 2.5
